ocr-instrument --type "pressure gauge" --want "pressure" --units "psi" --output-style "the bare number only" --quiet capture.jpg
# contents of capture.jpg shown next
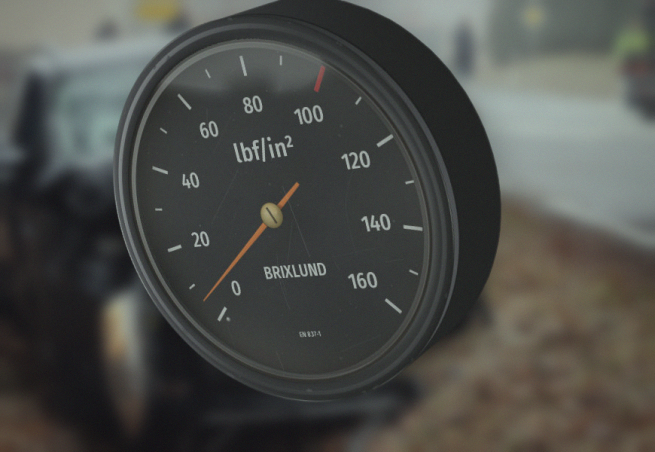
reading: 5
